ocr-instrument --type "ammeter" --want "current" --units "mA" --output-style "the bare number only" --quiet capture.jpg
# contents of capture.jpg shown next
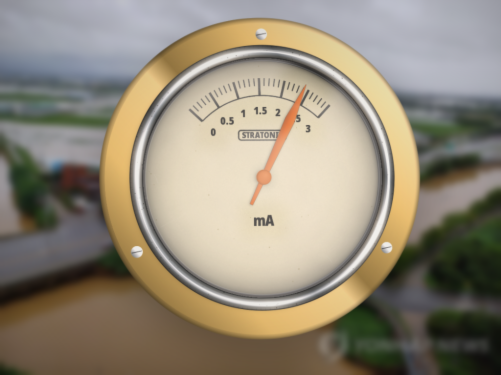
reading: 2.4
